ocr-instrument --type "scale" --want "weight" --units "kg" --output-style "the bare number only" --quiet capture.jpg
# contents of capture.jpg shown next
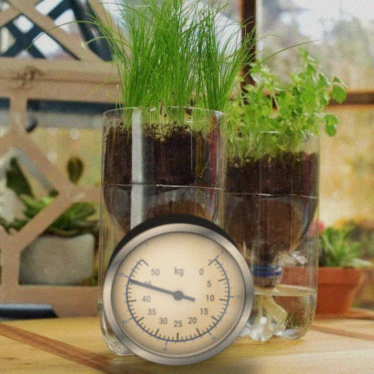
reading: 45
